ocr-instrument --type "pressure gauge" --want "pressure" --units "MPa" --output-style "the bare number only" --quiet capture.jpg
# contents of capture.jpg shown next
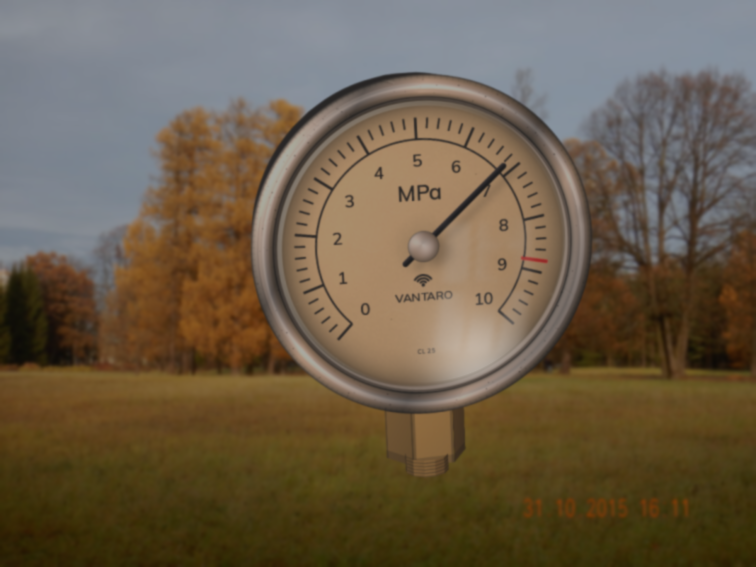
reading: 6.8
